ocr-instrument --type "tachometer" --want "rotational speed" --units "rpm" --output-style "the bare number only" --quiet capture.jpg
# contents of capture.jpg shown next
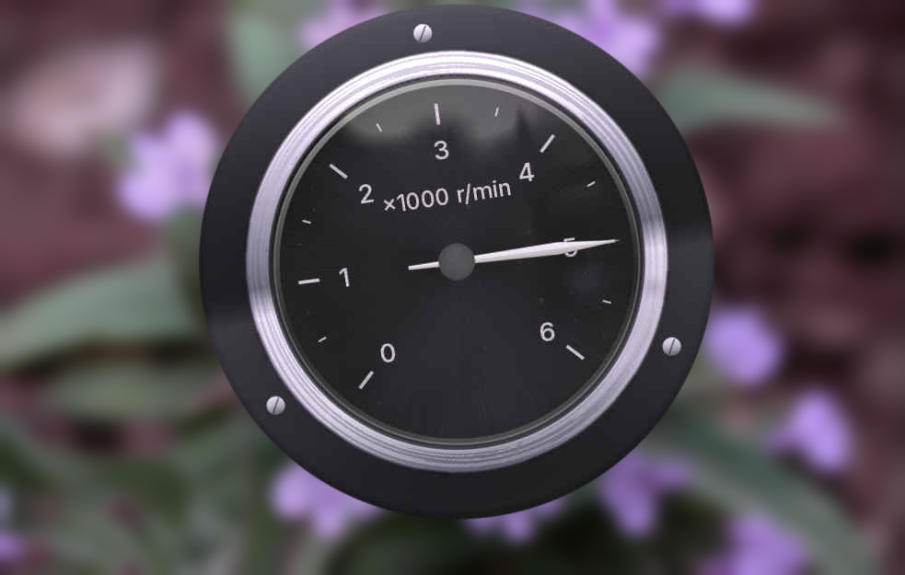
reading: 5000
